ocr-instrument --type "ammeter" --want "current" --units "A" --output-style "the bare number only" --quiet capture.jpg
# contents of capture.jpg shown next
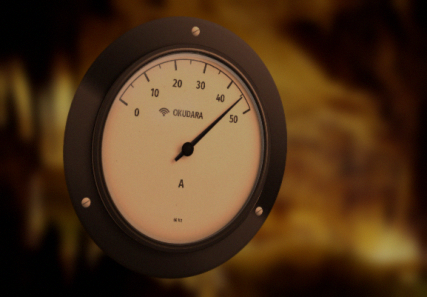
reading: 45
